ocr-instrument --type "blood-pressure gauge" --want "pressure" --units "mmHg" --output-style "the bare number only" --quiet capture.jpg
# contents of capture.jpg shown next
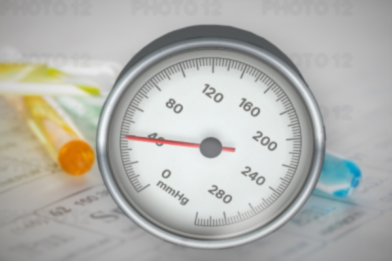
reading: 40
